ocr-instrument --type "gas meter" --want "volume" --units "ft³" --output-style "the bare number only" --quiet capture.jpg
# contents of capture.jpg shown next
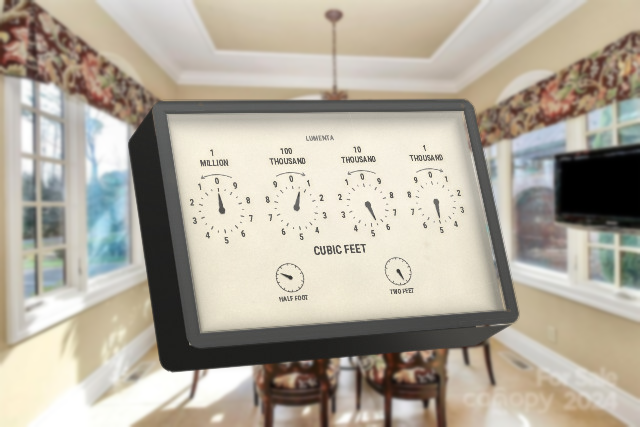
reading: 5500
